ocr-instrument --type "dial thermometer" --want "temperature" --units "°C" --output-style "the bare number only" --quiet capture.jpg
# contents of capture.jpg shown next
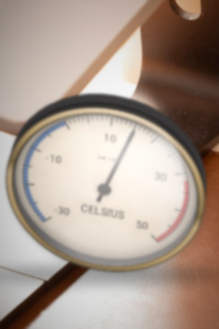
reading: 15
